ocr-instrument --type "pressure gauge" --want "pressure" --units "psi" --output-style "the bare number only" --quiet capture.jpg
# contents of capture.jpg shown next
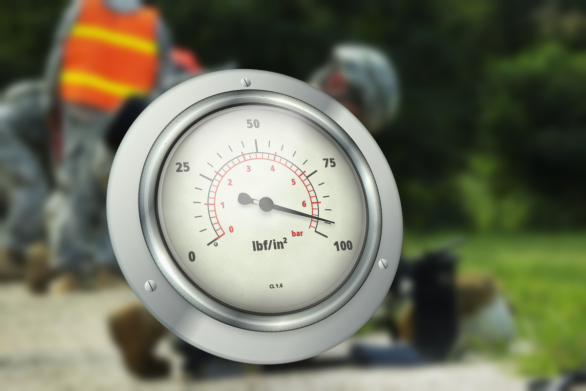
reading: 95
